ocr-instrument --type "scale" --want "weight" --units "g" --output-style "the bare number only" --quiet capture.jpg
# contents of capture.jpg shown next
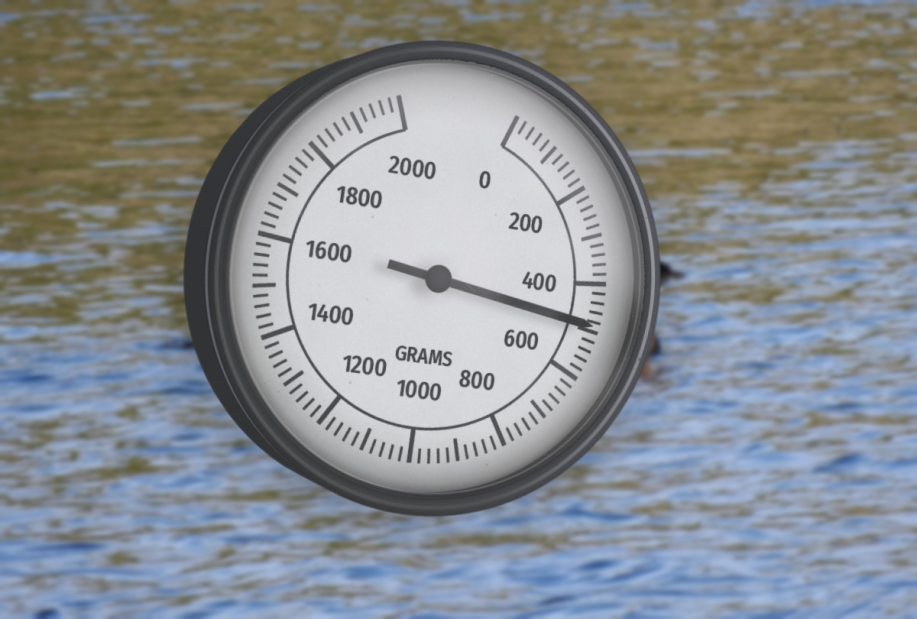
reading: 490
